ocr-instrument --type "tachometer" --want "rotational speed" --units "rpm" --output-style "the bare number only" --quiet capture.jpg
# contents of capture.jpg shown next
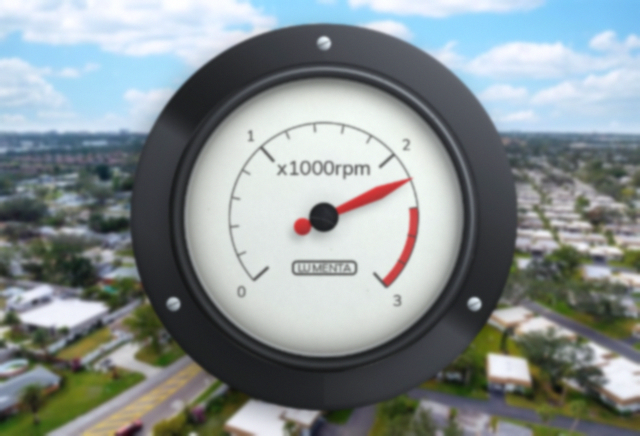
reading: 2200
